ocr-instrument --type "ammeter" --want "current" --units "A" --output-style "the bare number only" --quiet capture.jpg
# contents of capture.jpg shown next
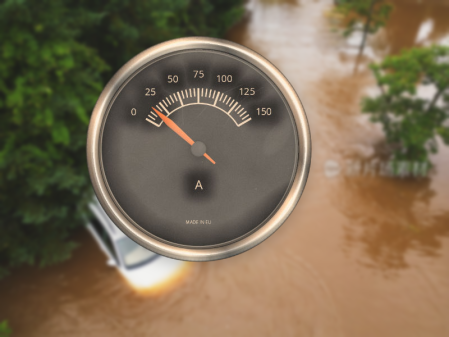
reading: 15
